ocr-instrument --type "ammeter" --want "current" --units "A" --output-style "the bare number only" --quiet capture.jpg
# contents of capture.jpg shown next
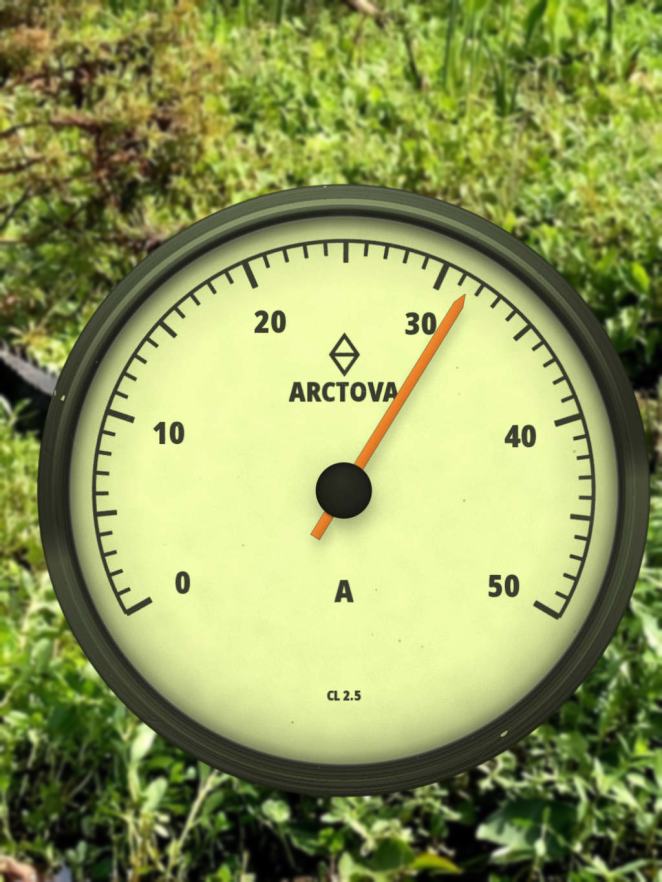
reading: 31.5
